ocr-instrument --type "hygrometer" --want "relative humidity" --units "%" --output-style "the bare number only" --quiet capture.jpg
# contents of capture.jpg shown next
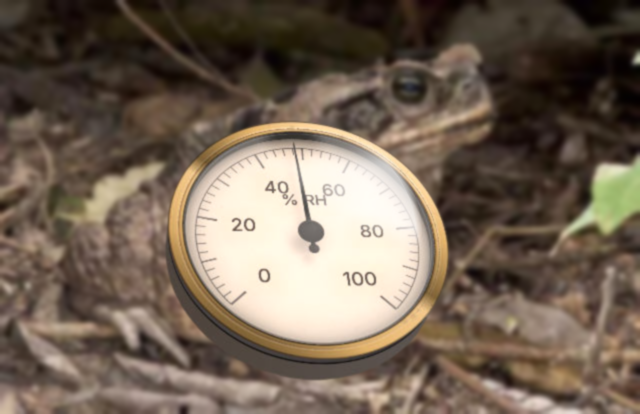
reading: 48
